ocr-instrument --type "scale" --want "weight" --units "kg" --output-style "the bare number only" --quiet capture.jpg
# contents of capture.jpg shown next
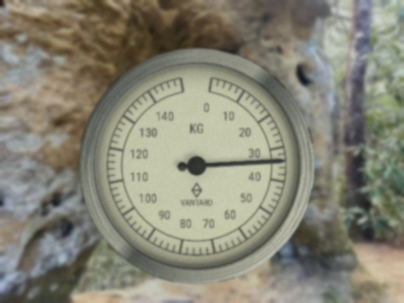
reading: 34
